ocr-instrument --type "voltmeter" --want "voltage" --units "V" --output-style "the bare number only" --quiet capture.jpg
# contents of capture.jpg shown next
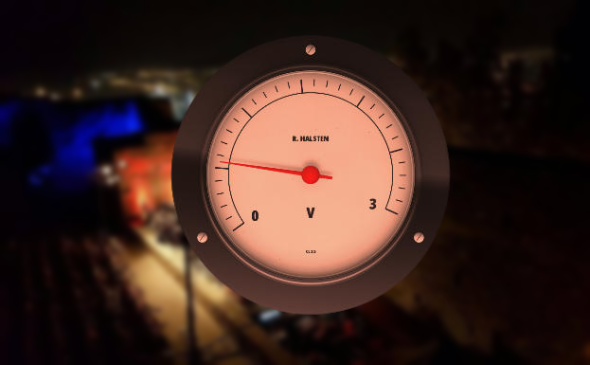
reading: 0.55
